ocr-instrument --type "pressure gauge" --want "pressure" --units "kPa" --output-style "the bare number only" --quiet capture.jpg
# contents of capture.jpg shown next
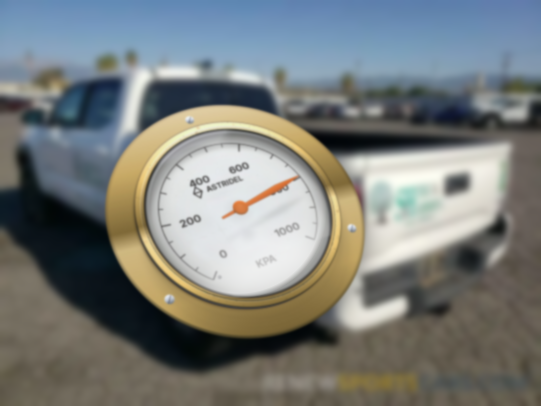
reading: 800
